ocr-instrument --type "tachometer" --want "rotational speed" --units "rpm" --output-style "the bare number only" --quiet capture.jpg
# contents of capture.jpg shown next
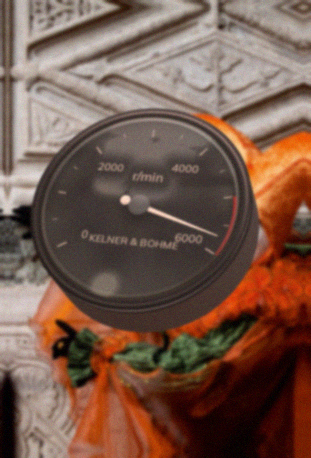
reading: 5750
